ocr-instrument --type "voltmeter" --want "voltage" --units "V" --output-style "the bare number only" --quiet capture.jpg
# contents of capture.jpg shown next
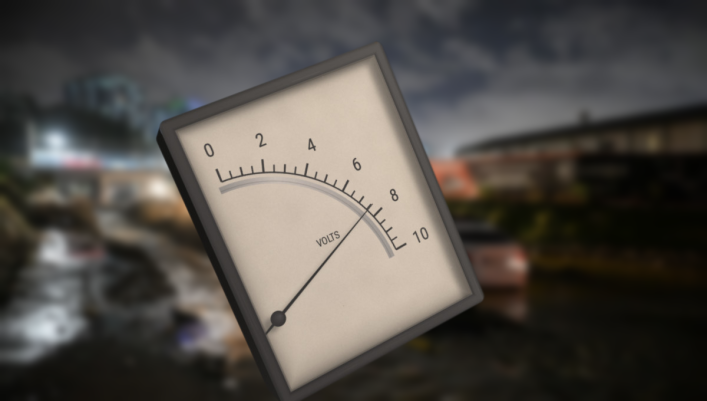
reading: 7.5
